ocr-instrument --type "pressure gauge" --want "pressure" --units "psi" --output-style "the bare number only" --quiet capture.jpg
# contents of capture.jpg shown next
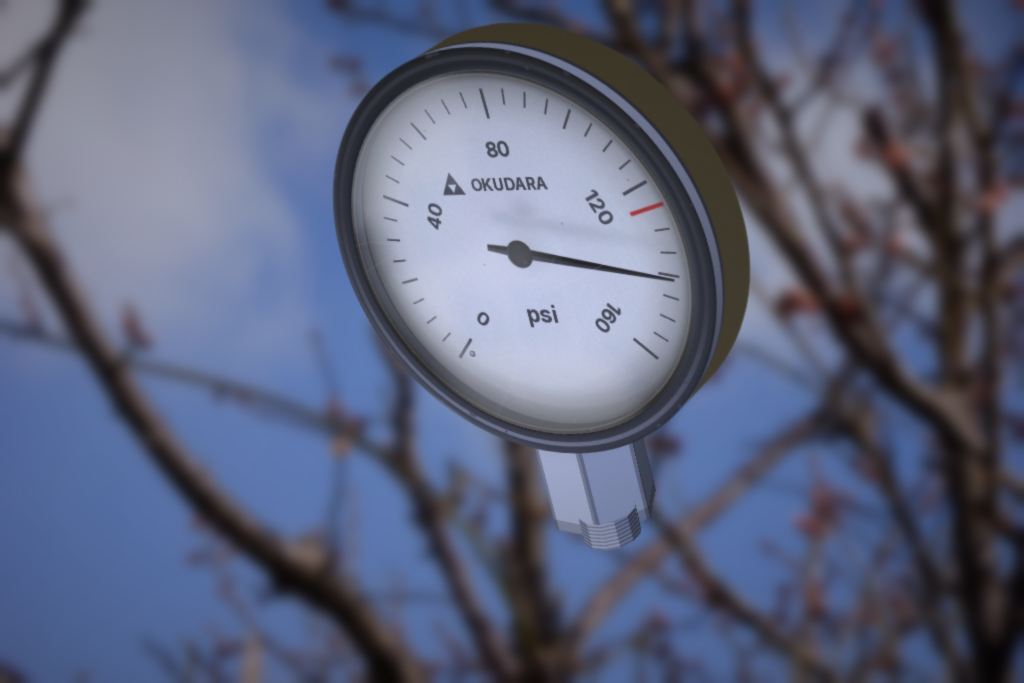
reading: 140
